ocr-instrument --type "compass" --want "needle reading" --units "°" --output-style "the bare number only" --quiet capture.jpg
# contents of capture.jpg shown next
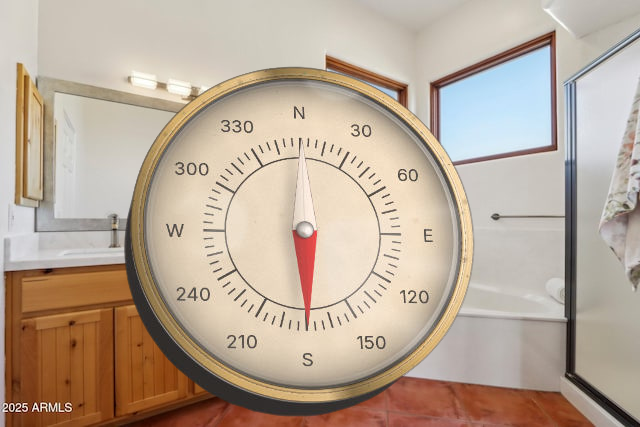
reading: 180
